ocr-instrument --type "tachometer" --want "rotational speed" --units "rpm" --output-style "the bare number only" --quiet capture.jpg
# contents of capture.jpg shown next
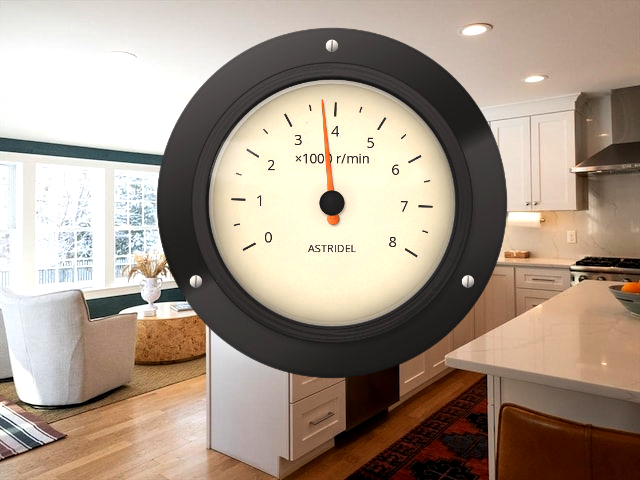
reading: 3750
